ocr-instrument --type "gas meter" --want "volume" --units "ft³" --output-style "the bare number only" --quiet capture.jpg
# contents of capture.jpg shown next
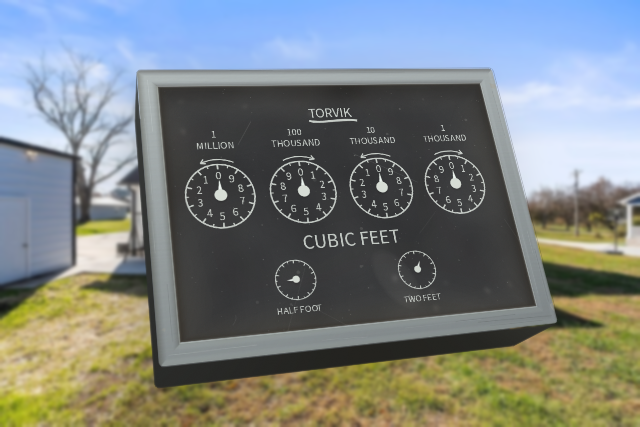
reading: 0
